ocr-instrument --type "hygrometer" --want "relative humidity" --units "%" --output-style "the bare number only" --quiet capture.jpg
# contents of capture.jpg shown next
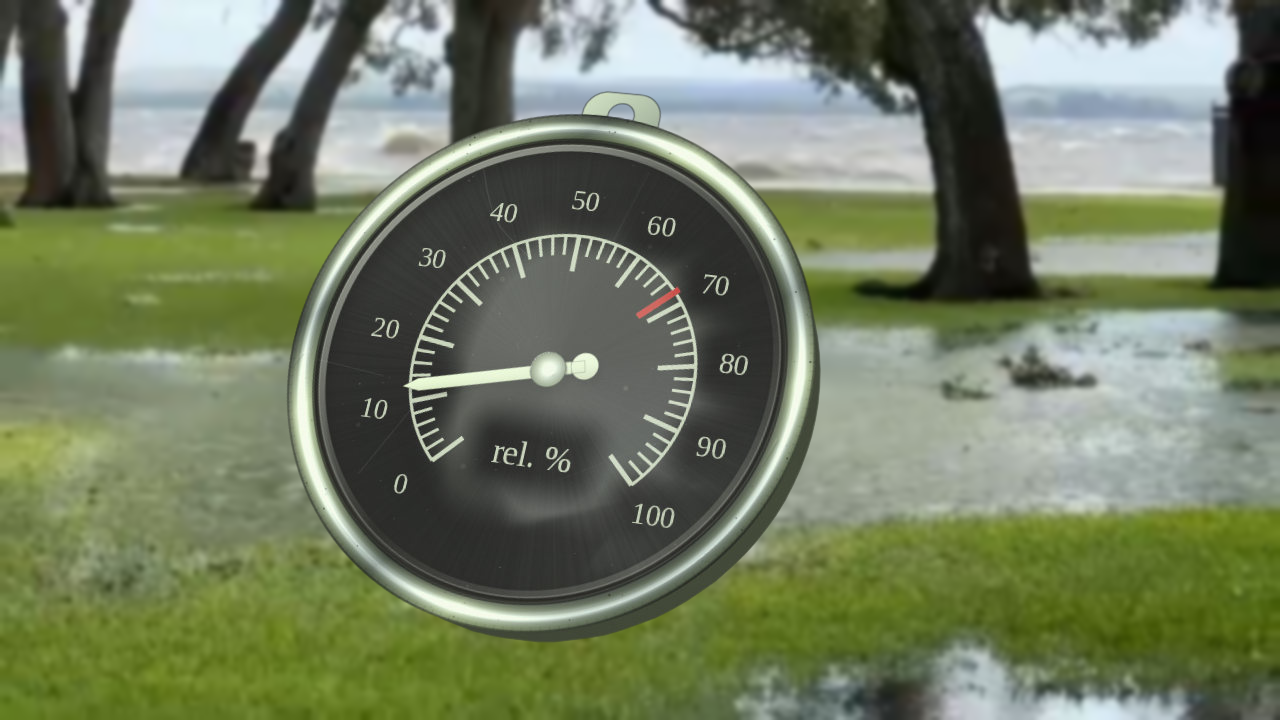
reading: 12
